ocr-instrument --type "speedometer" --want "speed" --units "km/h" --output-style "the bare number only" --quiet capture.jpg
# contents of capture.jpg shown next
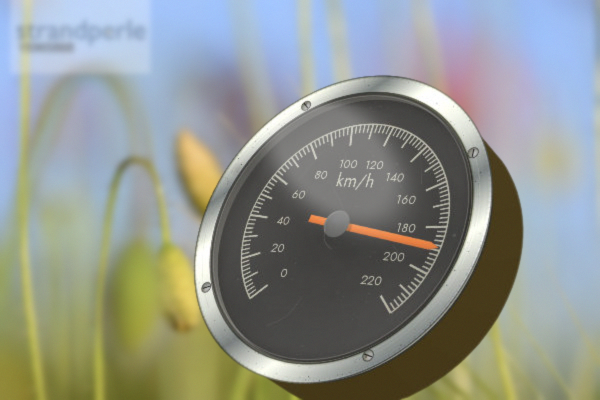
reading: 190
